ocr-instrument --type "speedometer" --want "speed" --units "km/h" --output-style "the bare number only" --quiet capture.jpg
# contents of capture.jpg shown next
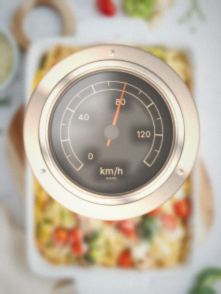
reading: 80
